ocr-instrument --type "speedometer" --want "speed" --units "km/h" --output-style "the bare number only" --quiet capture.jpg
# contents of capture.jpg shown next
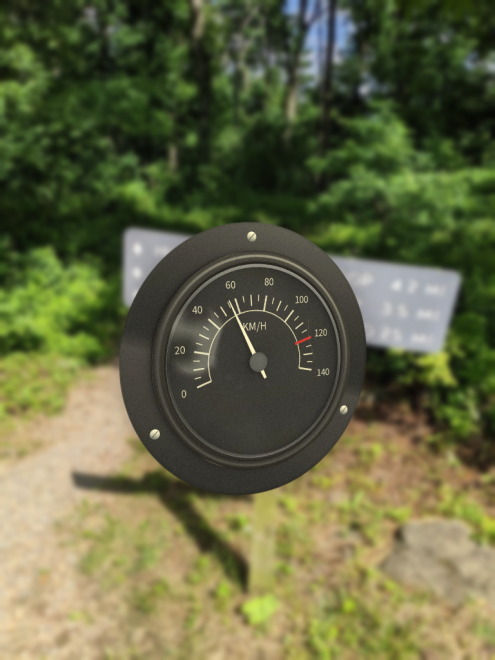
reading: 55
